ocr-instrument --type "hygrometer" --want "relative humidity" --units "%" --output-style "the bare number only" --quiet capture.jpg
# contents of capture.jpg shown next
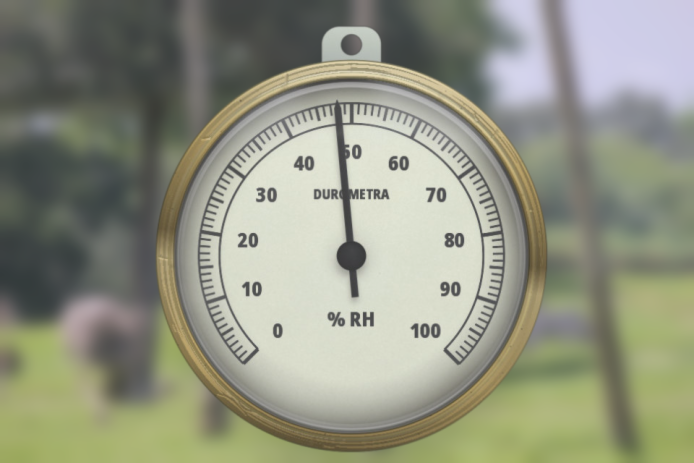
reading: 48
